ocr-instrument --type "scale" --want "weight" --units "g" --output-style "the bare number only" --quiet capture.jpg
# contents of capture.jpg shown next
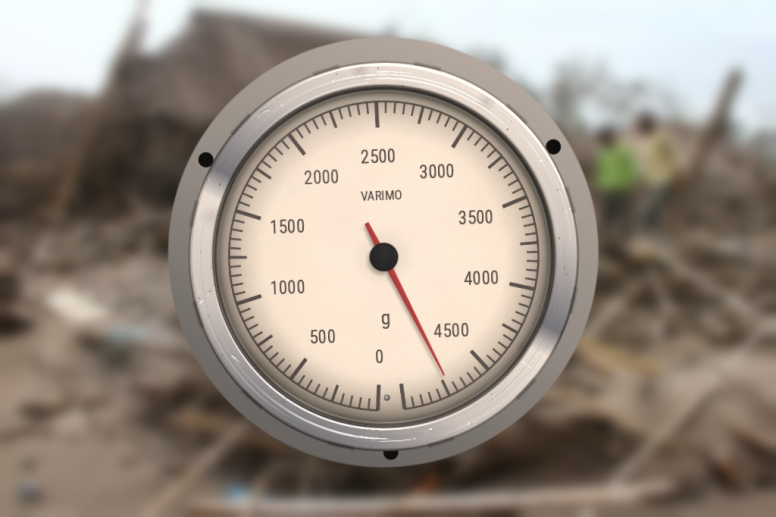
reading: 4725
